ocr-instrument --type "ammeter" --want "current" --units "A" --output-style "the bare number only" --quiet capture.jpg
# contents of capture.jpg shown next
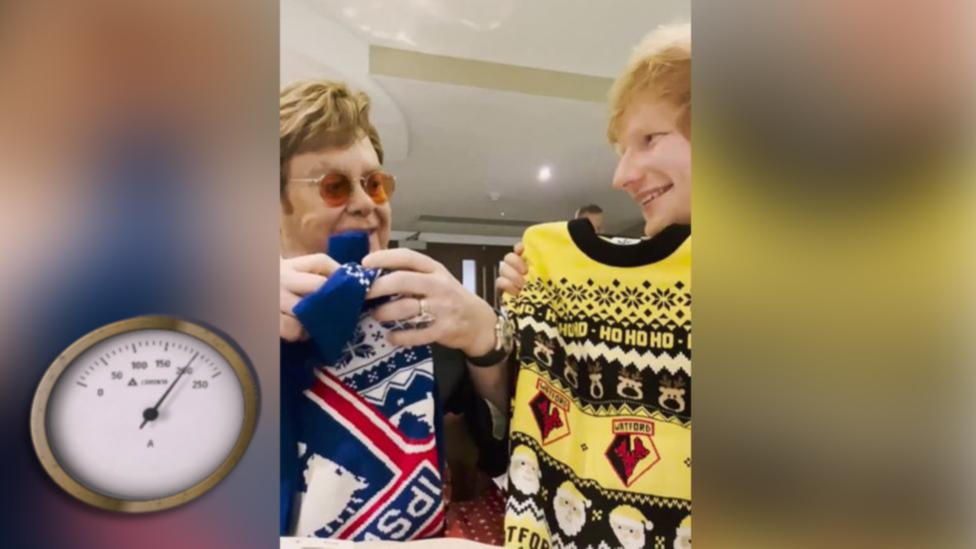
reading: 200
